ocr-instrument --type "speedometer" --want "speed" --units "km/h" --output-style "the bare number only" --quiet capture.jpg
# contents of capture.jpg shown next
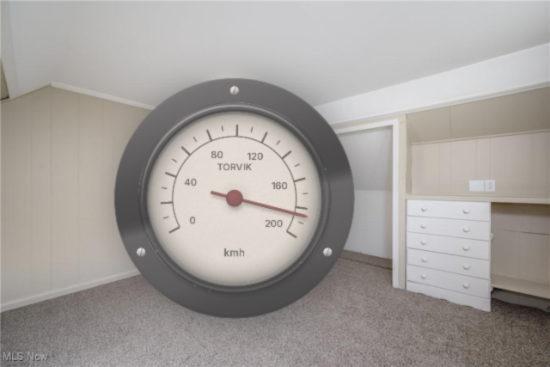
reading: 185
